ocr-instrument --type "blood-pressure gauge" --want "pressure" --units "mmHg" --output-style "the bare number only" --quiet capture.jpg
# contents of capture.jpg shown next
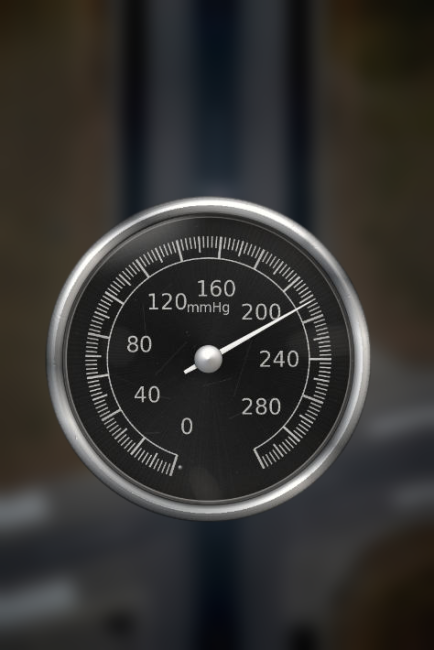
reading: 212
